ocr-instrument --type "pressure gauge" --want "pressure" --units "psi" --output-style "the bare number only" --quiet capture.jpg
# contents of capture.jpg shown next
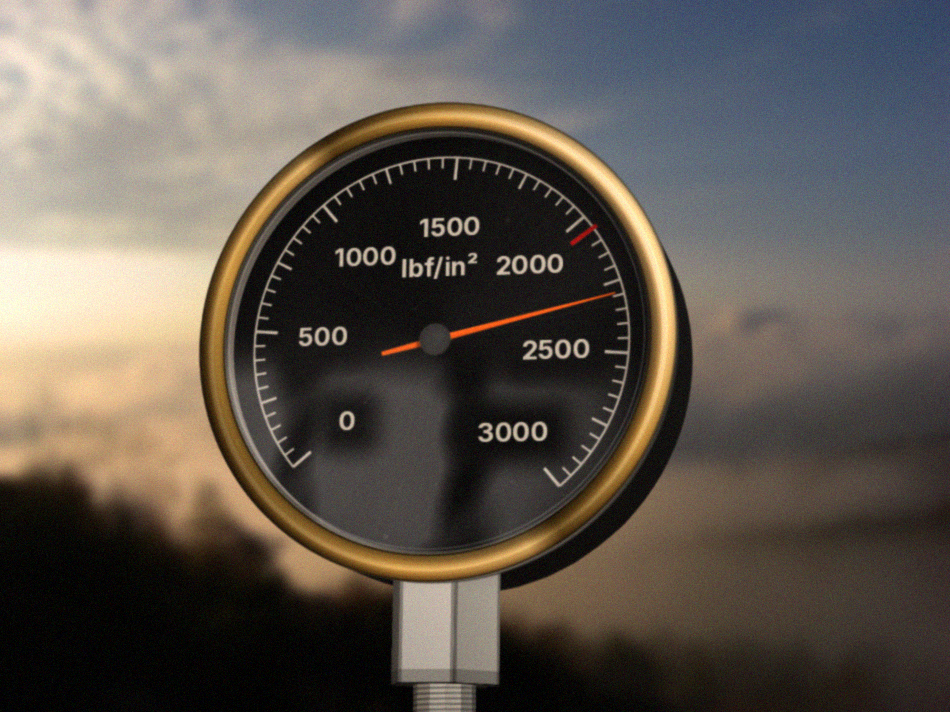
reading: 2300
